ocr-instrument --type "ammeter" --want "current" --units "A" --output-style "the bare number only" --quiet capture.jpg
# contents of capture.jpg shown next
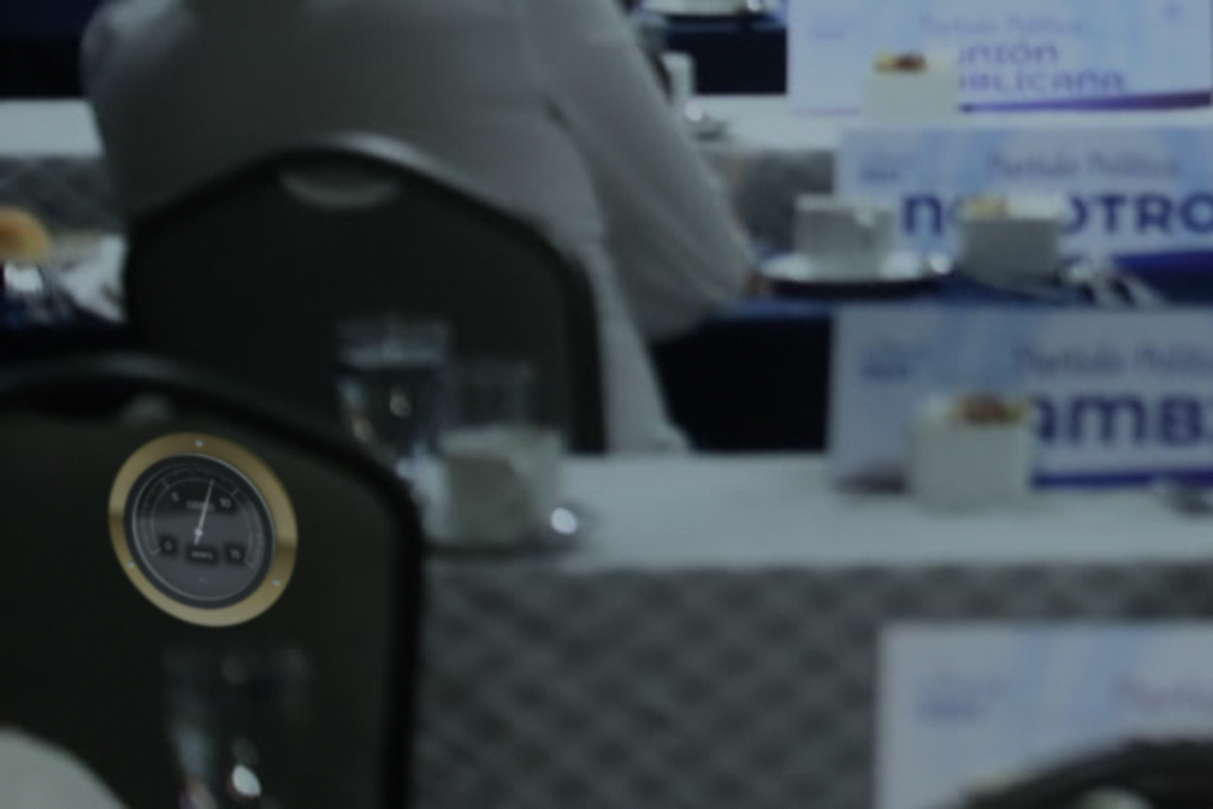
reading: 8.5
